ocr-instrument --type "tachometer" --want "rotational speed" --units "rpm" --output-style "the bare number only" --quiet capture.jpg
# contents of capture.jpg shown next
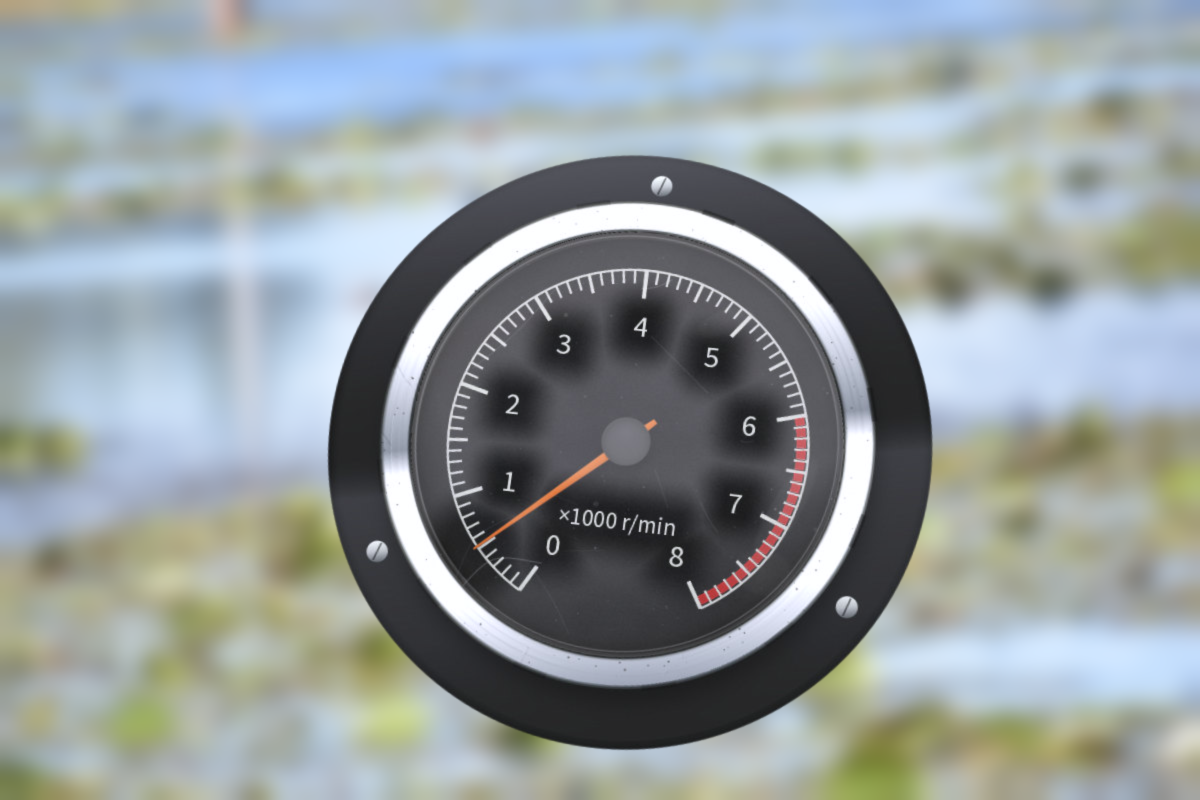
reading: 500
